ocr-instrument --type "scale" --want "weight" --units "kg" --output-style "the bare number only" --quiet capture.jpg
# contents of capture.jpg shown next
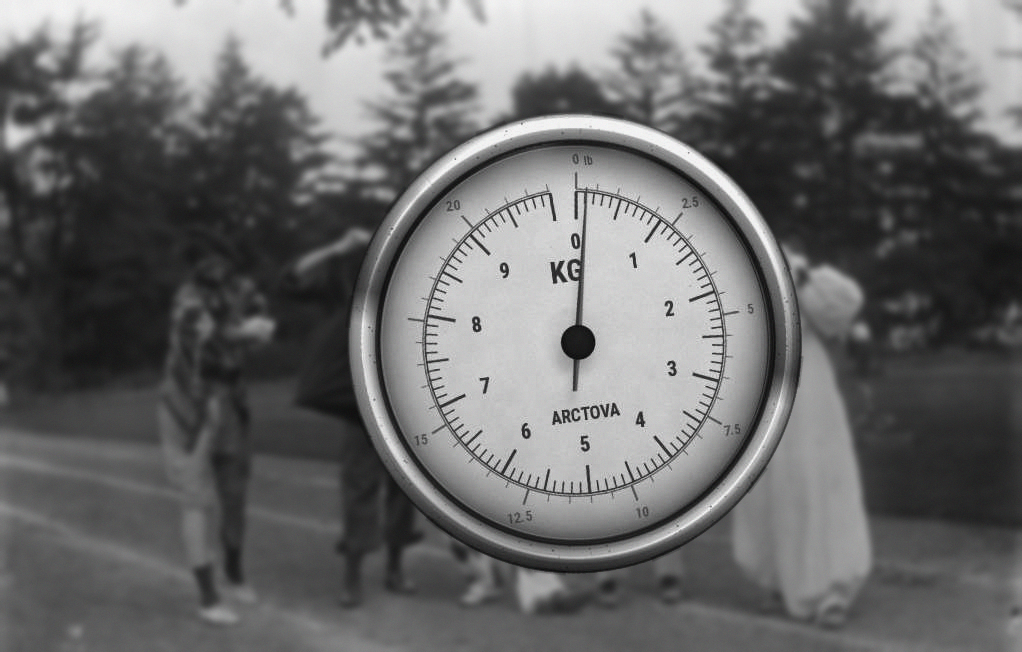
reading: 0.1
